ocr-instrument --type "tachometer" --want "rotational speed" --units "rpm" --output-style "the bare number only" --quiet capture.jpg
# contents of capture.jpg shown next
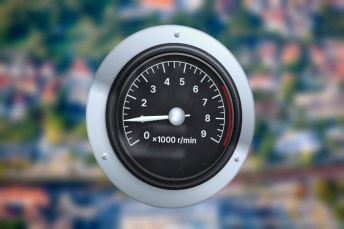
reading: 1000
